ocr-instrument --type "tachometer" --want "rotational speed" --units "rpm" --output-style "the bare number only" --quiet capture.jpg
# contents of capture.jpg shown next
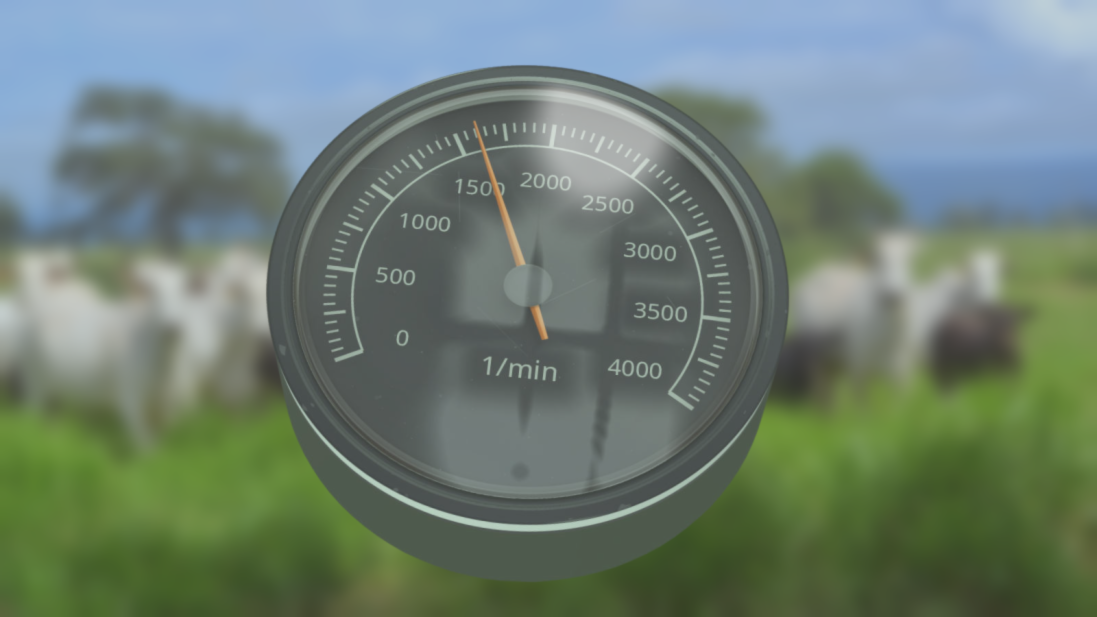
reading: 1600
